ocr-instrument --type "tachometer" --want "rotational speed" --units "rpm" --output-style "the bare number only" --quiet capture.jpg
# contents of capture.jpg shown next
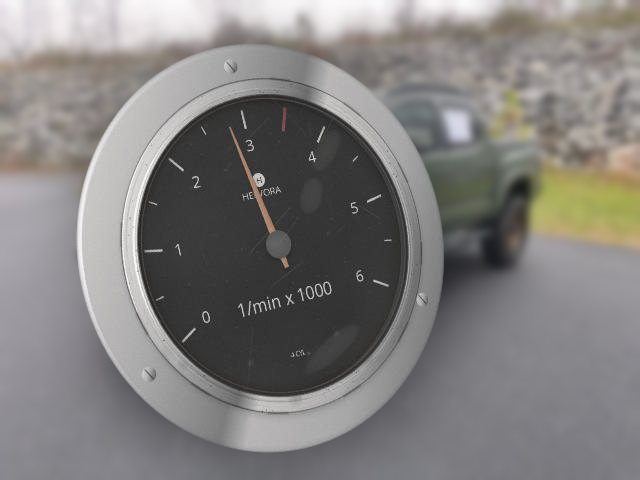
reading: 2750
